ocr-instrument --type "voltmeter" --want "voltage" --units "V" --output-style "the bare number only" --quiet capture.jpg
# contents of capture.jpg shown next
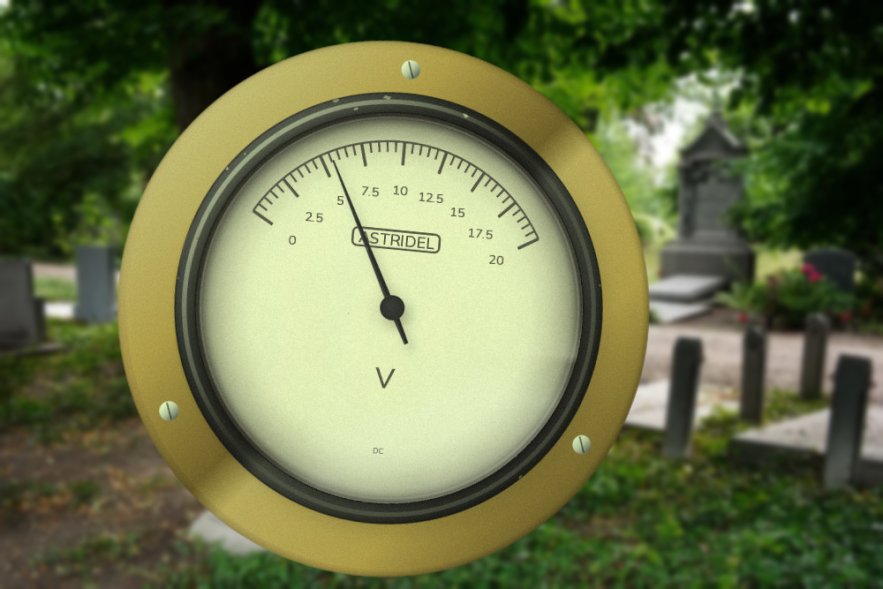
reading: 5.5
